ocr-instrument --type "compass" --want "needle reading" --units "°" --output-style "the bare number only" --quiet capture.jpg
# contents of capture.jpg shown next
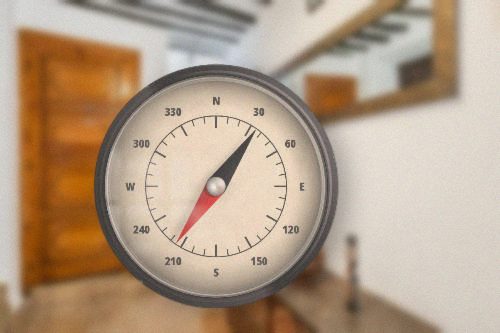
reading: 215
